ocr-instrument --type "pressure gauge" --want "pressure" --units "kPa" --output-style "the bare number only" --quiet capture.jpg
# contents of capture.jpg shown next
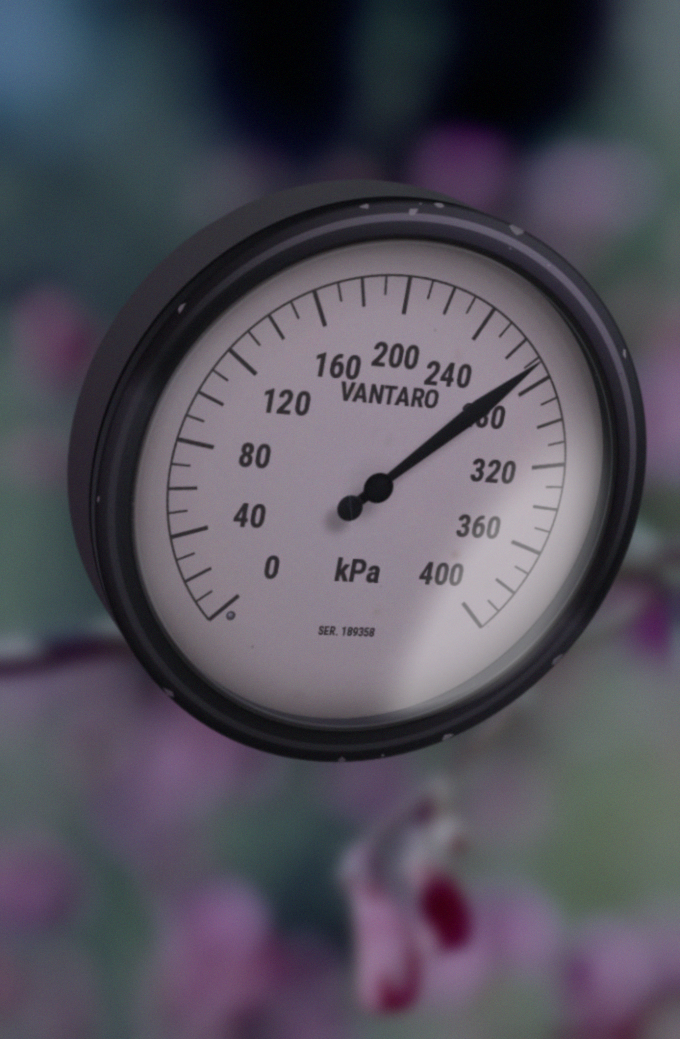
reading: 270
